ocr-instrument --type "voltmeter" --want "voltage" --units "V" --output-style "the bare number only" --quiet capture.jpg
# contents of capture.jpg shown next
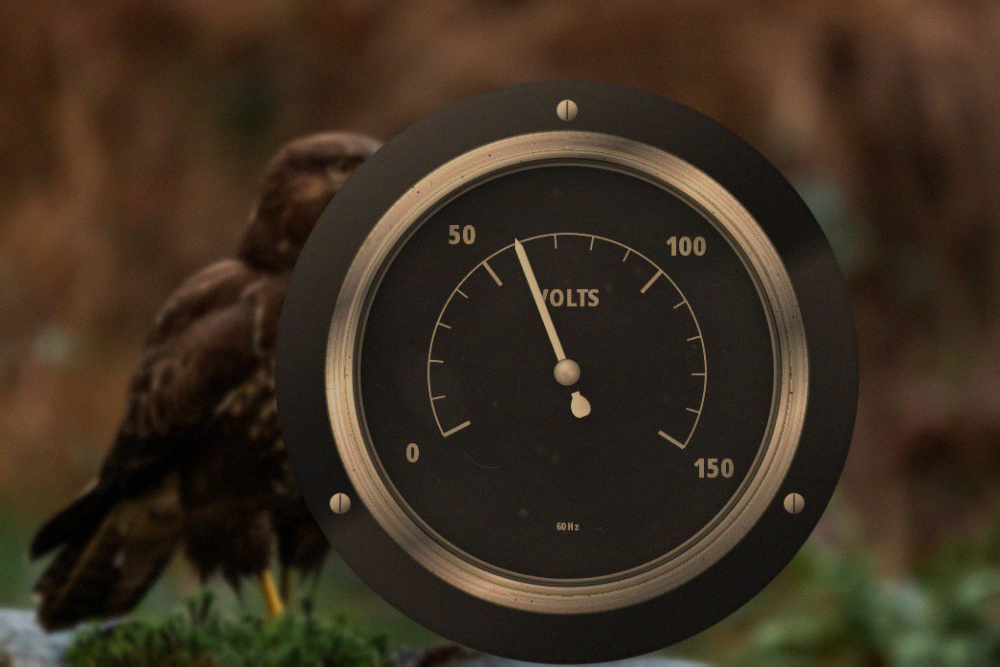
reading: 60
